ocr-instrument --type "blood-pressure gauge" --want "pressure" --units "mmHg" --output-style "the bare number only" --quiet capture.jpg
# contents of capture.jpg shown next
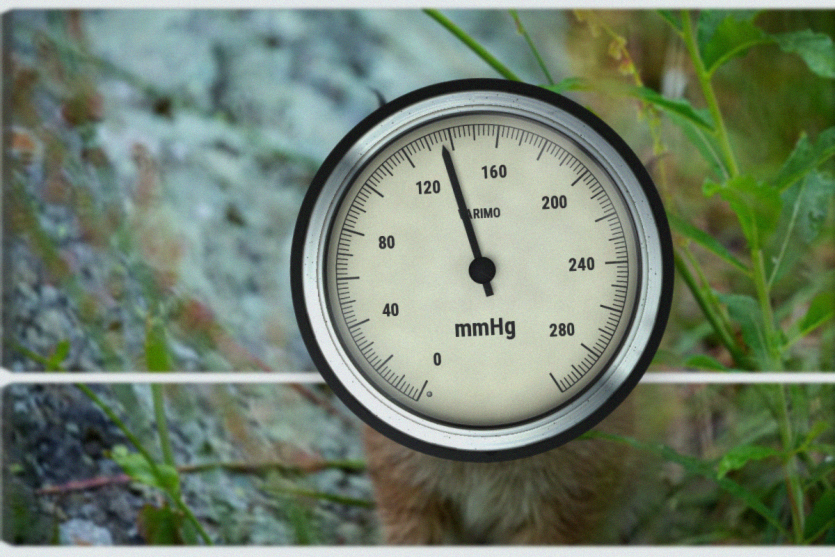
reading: 136
